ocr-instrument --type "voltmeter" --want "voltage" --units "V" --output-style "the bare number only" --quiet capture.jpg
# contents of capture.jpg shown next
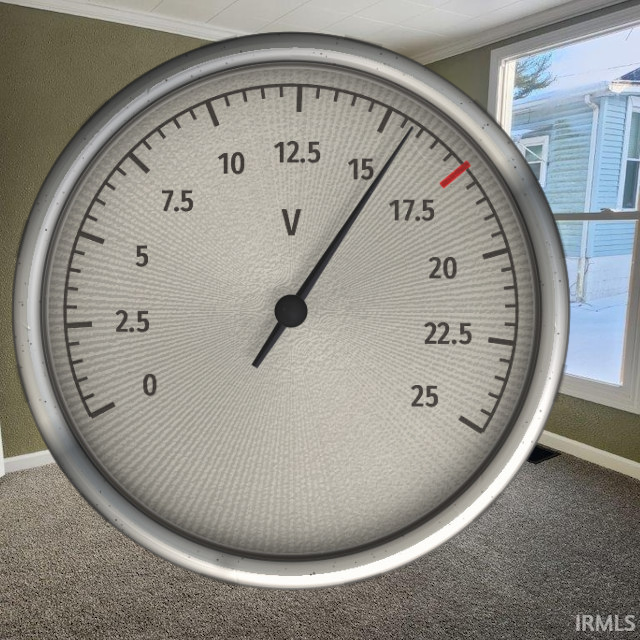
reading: 15.75
